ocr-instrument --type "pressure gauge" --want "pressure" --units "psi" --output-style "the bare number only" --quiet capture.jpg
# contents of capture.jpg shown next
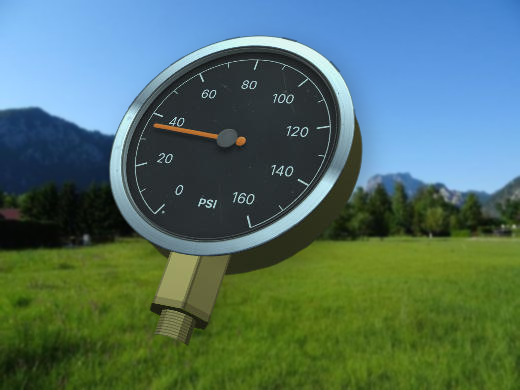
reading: 35
